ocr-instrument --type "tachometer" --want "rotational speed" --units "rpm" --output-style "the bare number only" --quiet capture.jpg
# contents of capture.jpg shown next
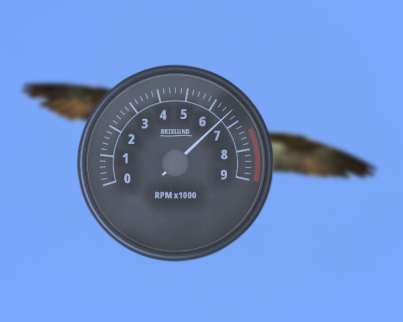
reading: 6600
